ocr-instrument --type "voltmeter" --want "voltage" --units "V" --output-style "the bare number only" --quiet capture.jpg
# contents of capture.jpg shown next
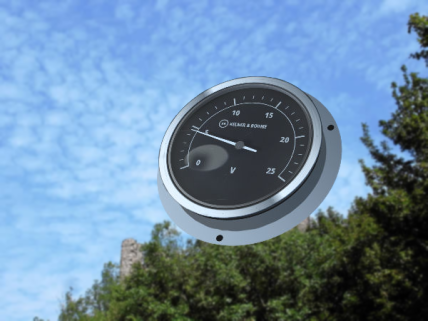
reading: 4.5
